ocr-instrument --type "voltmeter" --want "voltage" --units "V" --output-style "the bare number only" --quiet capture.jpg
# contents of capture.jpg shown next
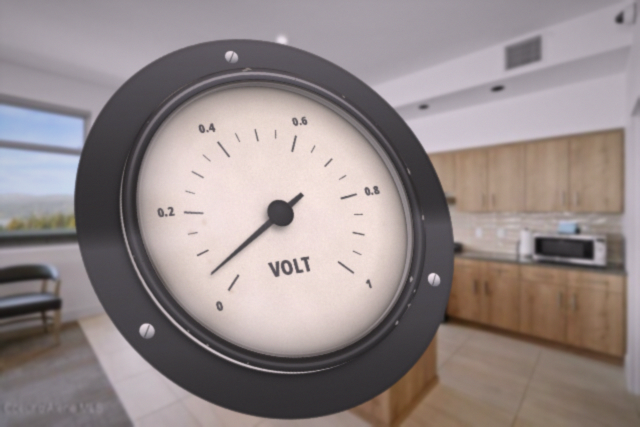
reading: 0.05
